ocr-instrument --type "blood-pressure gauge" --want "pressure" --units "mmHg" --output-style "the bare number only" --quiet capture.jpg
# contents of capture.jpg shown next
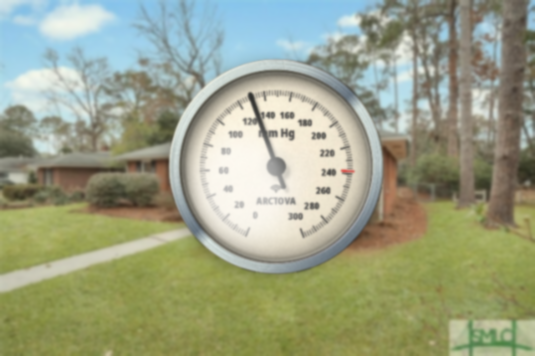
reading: 130
